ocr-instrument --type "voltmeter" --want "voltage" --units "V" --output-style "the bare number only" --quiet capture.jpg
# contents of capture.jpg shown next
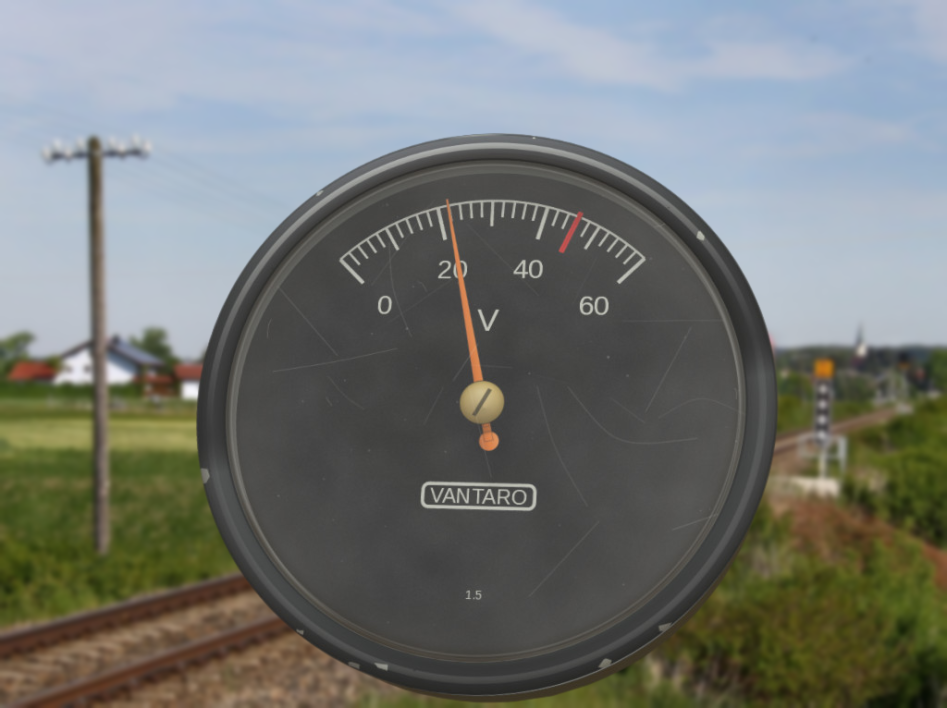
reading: 22
